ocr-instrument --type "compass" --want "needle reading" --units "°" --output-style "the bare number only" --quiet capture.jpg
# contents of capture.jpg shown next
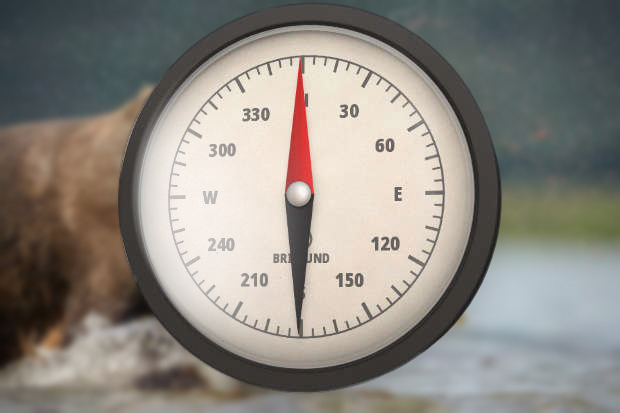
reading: 0
